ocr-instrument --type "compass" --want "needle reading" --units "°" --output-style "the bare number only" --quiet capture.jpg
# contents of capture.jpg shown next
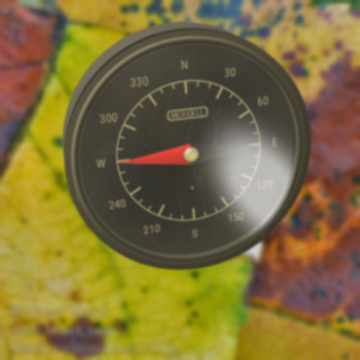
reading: 270
